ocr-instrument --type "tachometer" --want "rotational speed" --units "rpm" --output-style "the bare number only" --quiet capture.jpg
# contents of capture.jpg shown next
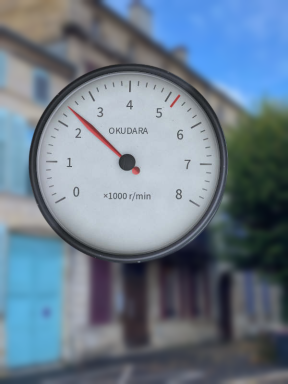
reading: 2400
